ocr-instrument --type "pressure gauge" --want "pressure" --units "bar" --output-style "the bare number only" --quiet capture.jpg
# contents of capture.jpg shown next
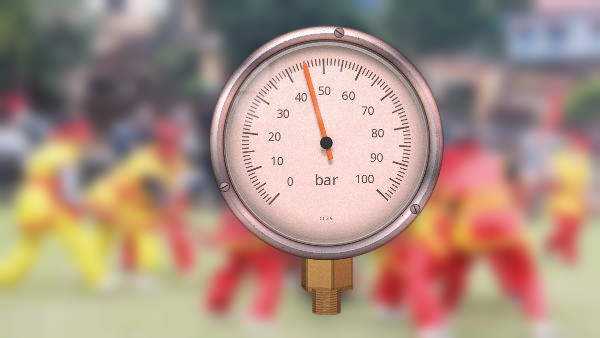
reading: 45
